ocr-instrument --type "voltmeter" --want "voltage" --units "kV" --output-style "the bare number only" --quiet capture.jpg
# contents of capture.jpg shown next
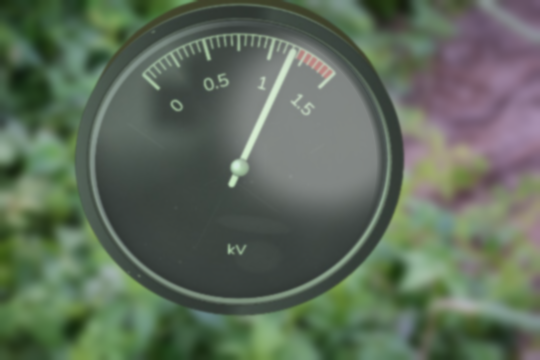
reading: 1.15
